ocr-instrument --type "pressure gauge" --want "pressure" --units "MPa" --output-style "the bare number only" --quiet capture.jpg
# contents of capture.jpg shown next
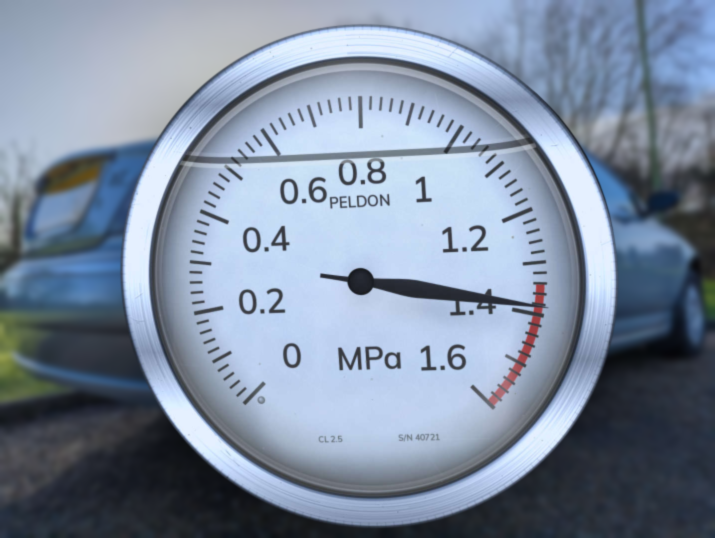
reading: 1.38
